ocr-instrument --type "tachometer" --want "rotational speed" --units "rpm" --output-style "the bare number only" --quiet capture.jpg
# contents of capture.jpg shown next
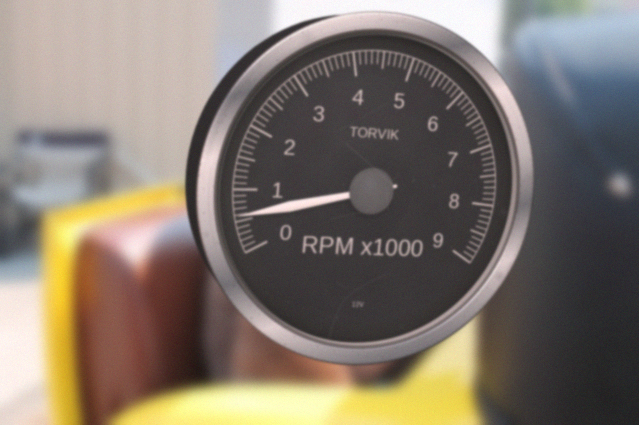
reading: 600
